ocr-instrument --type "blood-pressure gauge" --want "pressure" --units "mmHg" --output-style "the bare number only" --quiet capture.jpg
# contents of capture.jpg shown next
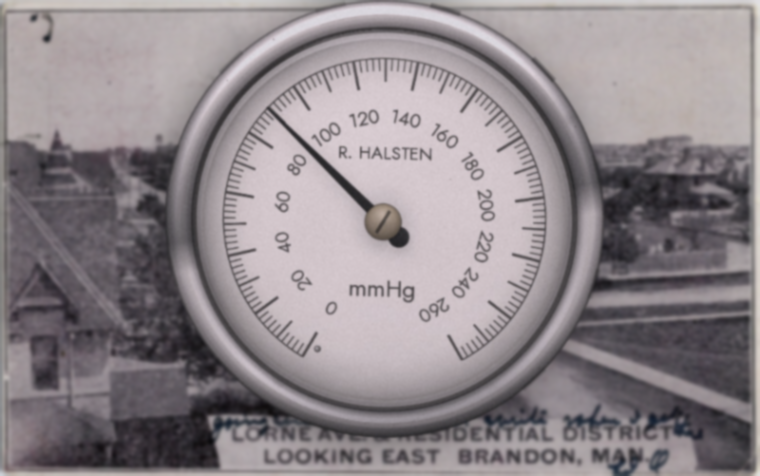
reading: 90
